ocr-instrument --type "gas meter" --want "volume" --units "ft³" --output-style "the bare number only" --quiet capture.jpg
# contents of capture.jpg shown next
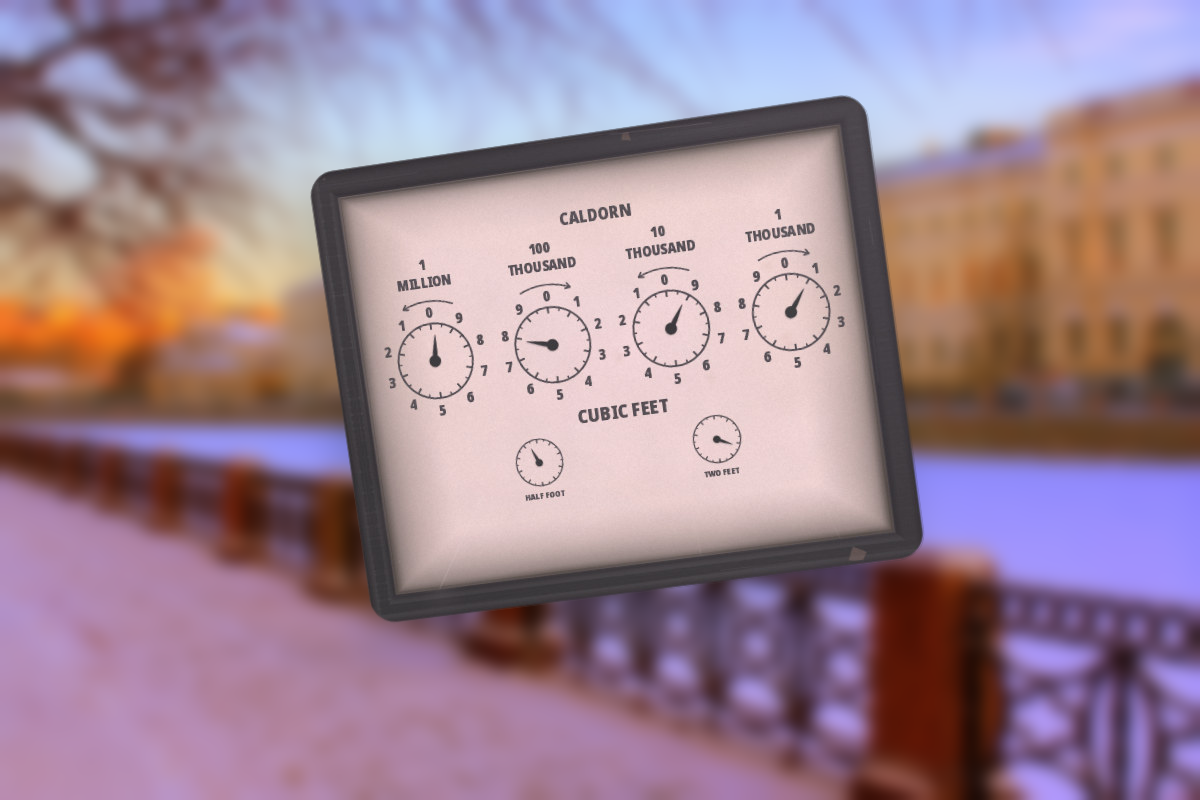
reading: 979100
